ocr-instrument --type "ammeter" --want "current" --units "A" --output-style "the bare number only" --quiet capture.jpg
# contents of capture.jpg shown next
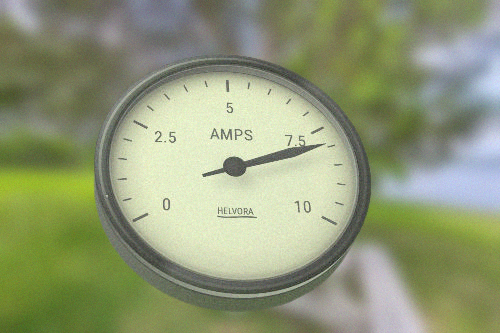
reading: 8
